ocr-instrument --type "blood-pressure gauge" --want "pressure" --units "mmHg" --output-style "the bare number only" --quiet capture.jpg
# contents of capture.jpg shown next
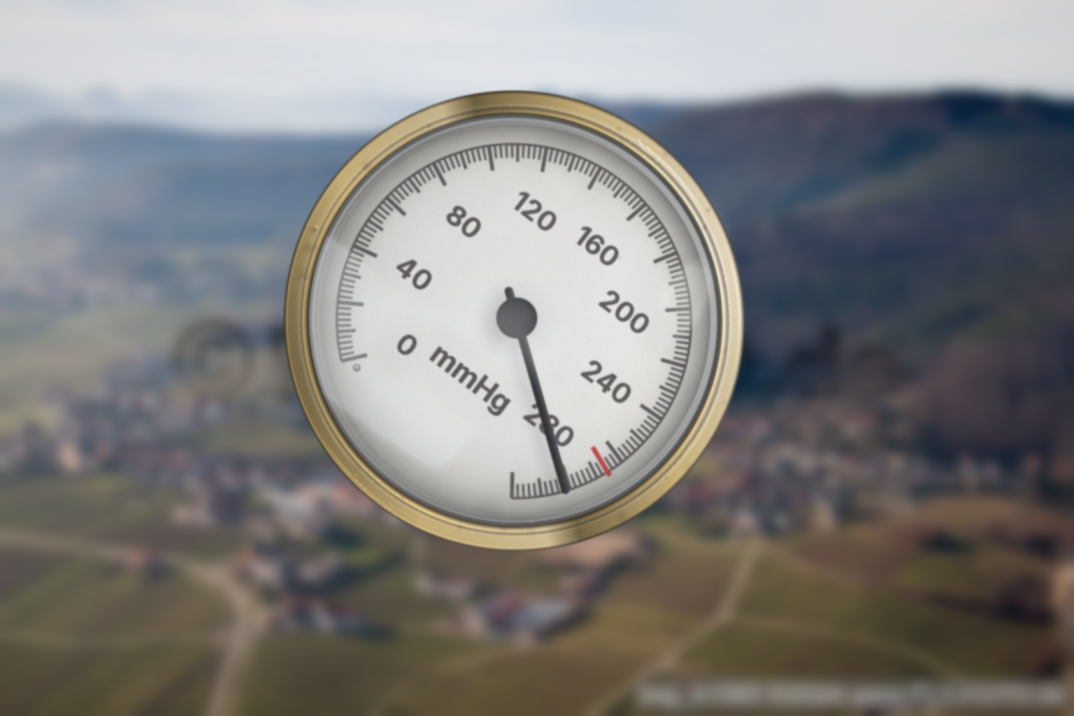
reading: 282
